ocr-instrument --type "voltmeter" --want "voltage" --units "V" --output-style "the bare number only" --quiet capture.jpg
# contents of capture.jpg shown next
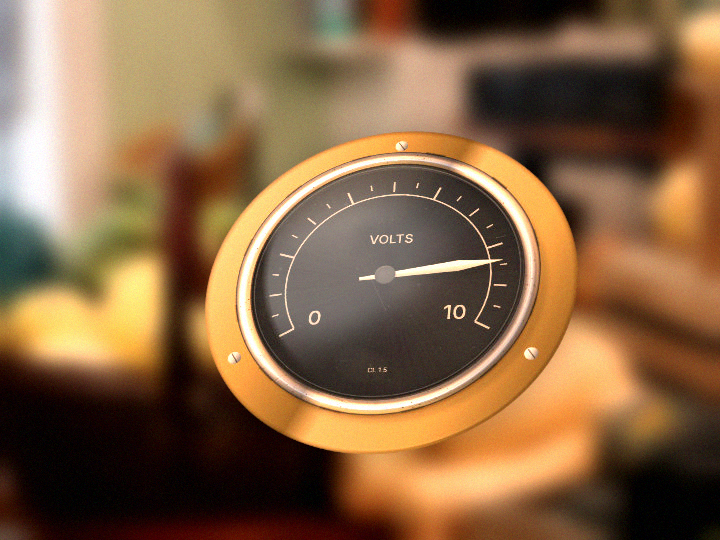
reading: 8.5
